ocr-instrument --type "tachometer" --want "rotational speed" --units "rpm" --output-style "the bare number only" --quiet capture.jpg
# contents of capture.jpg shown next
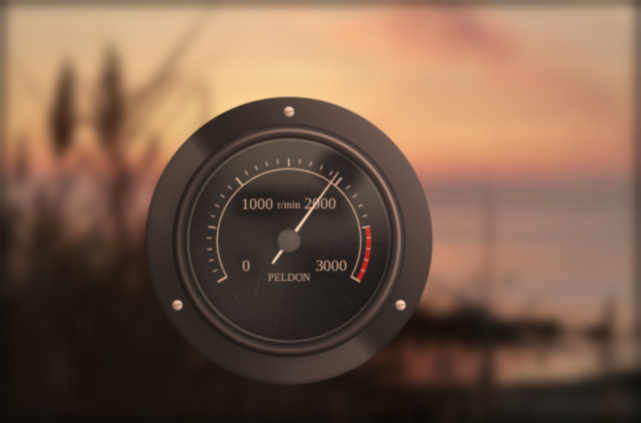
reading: 1950
